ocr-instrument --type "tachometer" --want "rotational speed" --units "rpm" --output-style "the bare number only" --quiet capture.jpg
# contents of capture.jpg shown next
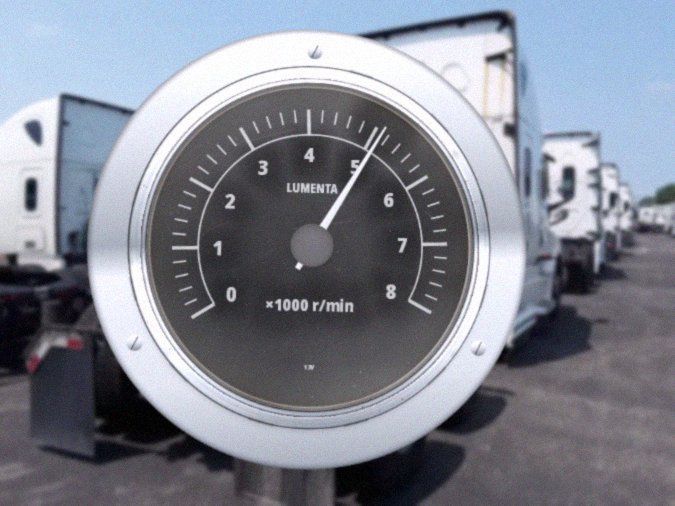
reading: 5100
